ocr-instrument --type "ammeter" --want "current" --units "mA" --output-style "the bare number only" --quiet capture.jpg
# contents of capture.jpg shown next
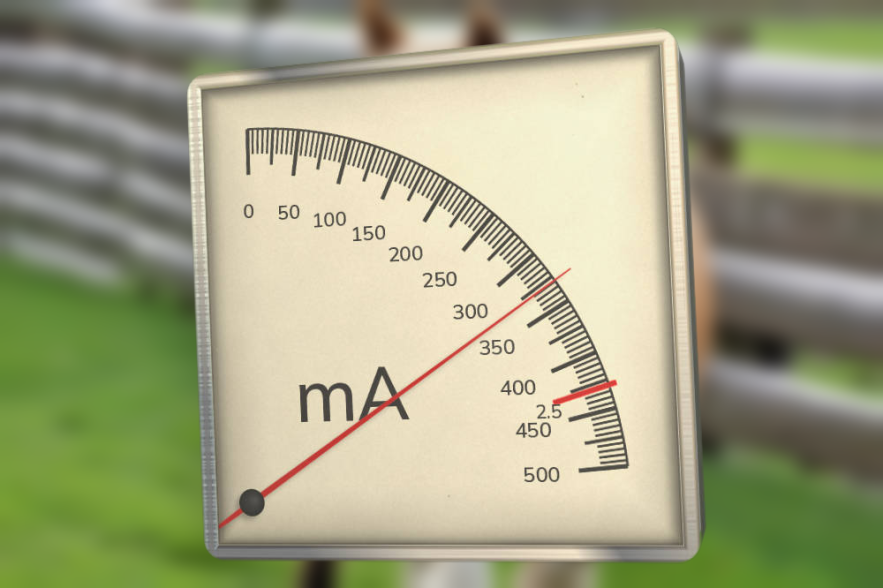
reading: 330
